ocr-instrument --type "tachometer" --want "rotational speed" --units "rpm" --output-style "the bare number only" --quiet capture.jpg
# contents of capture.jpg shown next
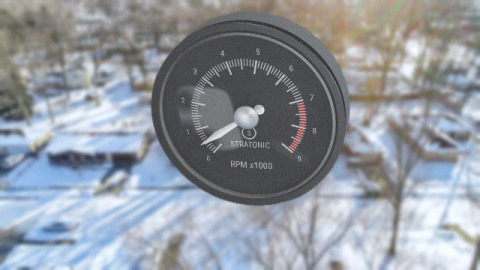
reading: 500
